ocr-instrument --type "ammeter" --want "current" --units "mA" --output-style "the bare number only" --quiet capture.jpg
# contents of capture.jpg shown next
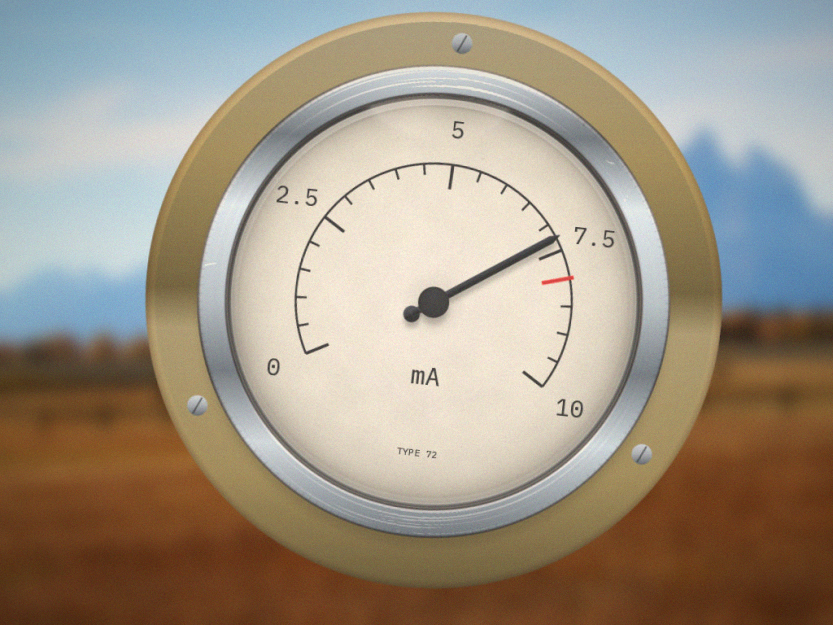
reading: 7.25
